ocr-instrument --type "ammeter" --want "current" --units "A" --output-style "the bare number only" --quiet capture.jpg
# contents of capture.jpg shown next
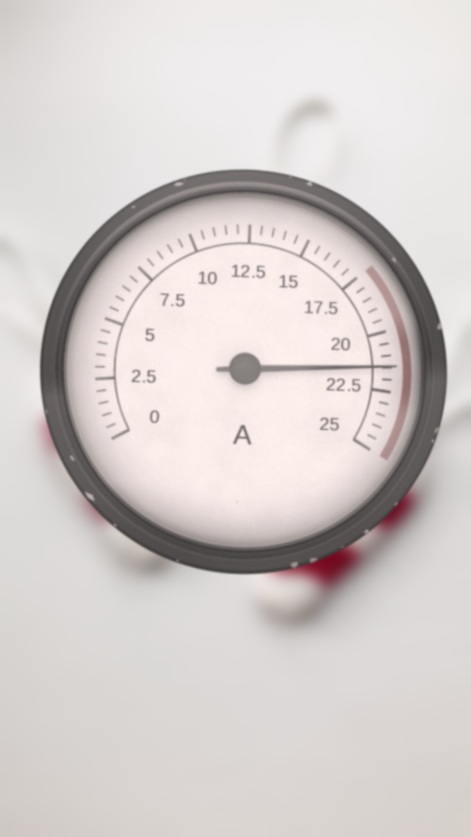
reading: 21.5
